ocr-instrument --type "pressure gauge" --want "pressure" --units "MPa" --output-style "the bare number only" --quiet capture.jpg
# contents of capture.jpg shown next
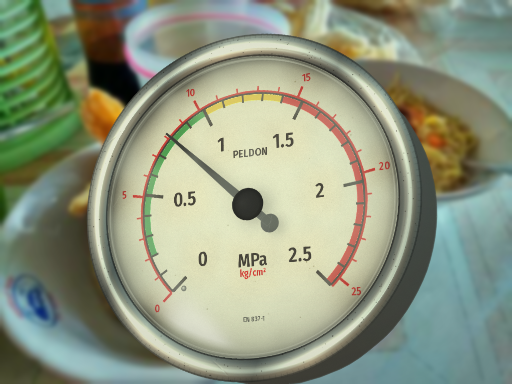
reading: 0.8
